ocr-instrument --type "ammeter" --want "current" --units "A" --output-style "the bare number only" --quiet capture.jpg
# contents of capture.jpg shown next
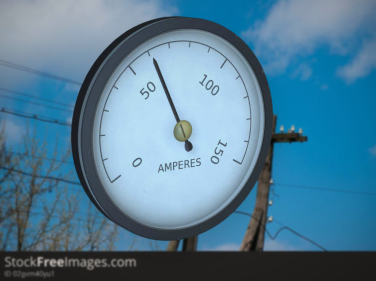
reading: 60
